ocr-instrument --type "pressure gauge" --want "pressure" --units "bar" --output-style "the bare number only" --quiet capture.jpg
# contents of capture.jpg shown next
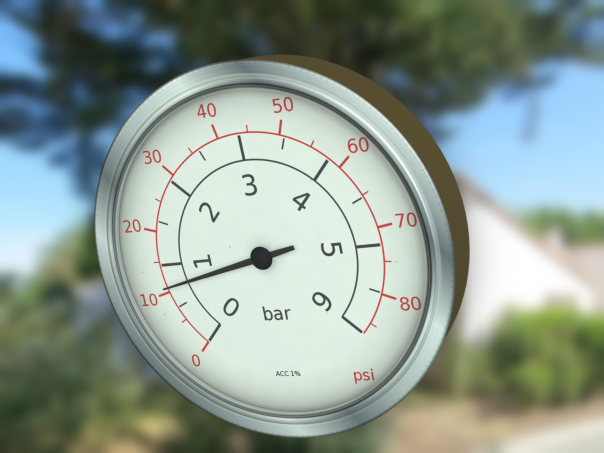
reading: 0.75
